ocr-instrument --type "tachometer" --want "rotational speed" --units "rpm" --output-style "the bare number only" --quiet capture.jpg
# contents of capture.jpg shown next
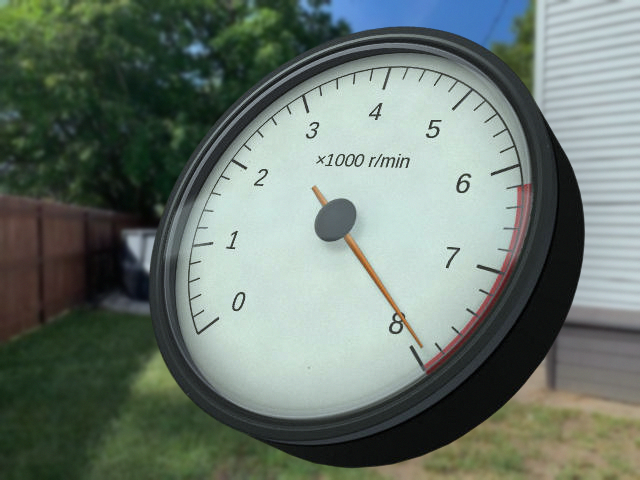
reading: 7900
